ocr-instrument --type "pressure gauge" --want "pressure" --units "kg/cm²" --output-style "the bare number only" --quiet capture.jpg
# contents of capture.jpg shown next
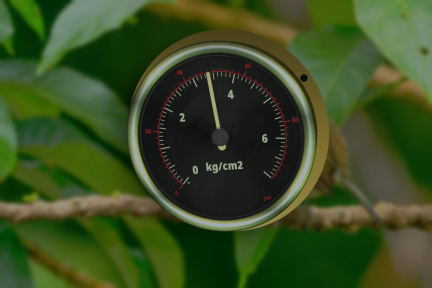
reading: 3.4
